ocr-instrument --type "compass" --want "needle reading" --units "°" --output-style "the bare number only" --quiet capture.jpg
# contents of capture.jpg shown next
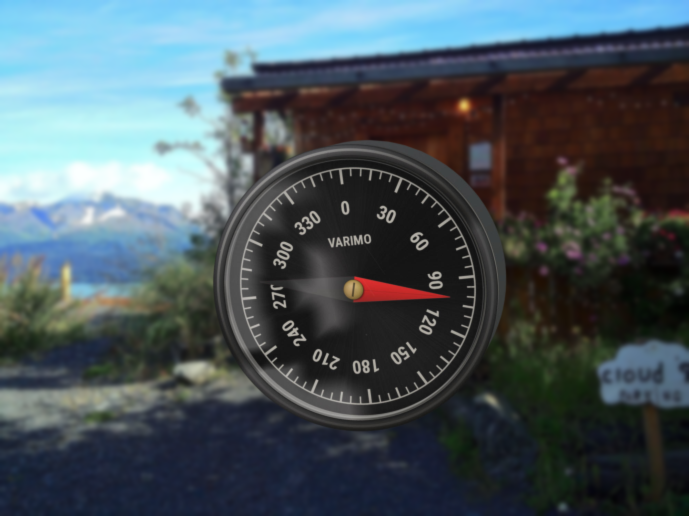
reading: 100
